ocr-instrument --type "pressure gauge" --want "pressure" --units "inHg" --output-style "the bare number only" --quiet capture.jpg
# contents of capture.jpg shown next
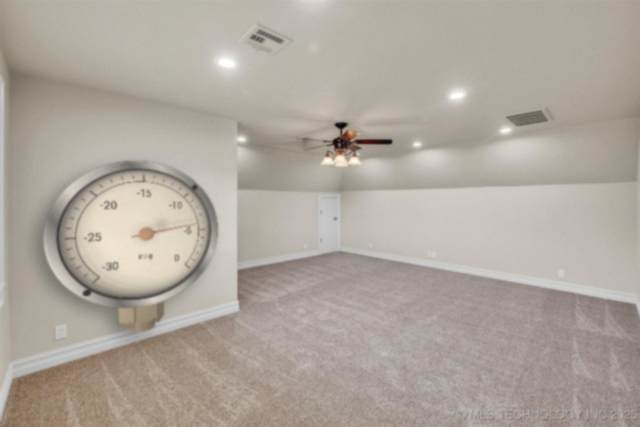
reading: -6
